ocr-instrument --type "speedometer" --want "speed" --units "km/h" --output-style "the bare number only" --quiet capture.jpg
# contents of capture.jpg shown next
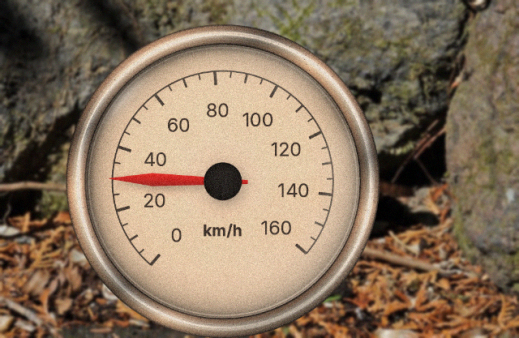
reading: 30
